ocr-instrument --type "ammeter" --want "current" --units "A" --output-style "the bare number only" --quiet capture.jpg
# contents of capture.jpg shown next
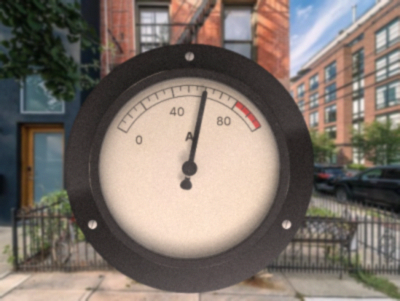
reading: 60
